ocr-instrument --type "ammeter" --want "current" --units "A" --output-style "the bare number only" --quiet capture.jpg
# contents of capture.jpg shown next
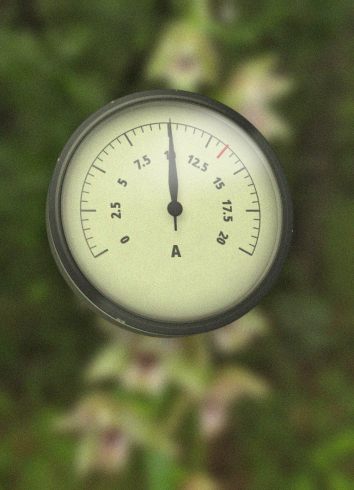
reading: 10
